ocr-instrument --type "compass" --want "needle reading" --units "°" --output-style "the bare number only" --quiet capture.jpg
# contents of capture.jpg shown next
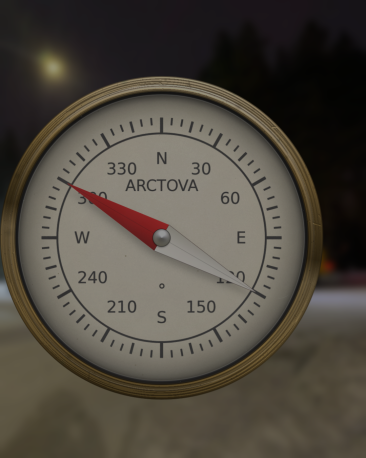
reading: 300
